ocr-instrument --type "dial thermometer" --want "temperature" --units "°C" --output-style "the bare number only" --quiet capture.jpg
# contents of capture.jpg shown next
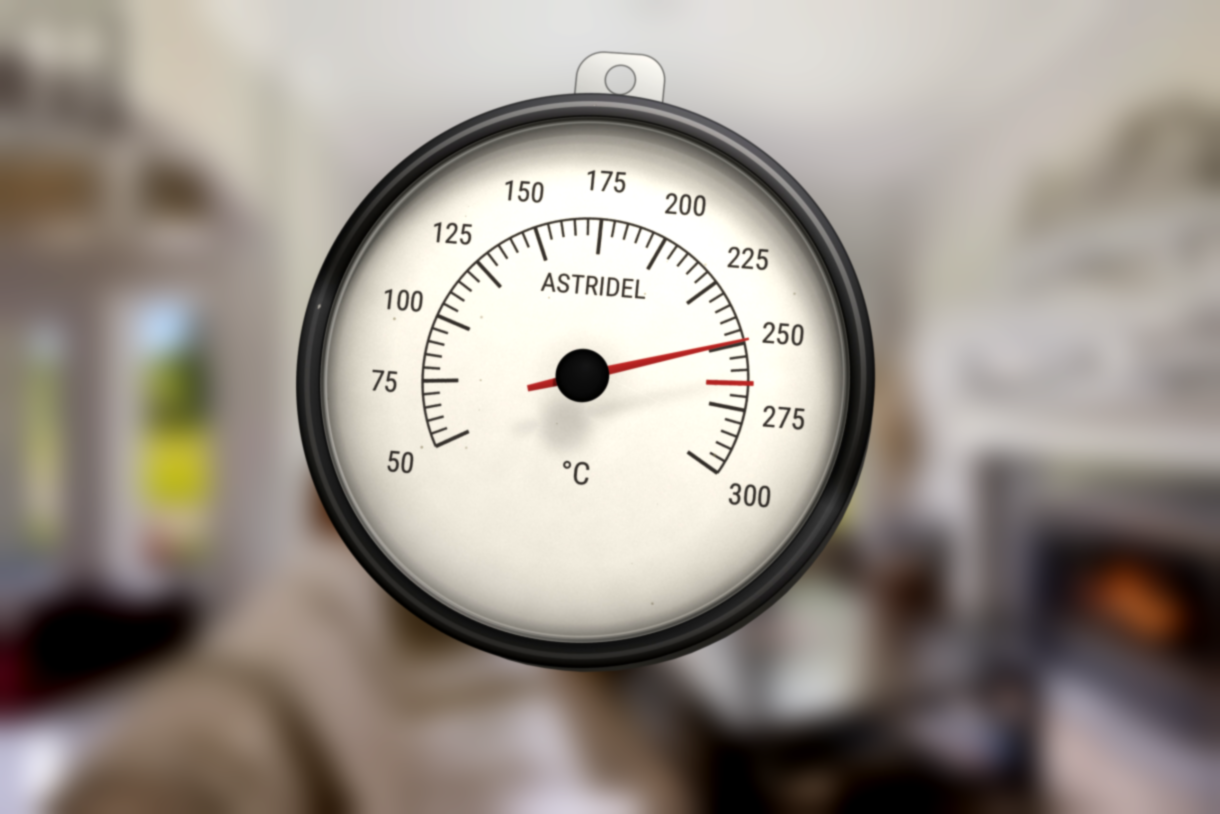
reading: 250
